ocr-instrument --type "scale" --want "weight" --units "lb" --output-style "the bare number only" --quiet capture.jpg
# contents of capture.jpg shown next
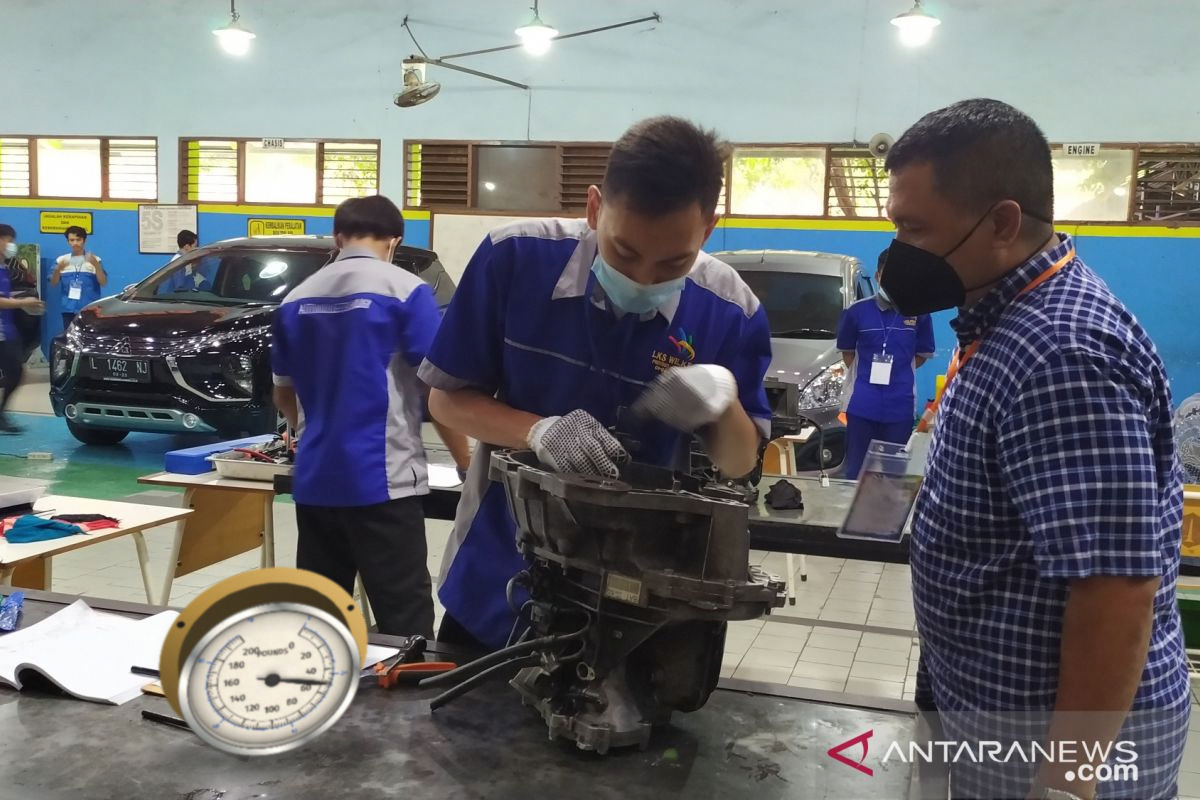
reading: 50
